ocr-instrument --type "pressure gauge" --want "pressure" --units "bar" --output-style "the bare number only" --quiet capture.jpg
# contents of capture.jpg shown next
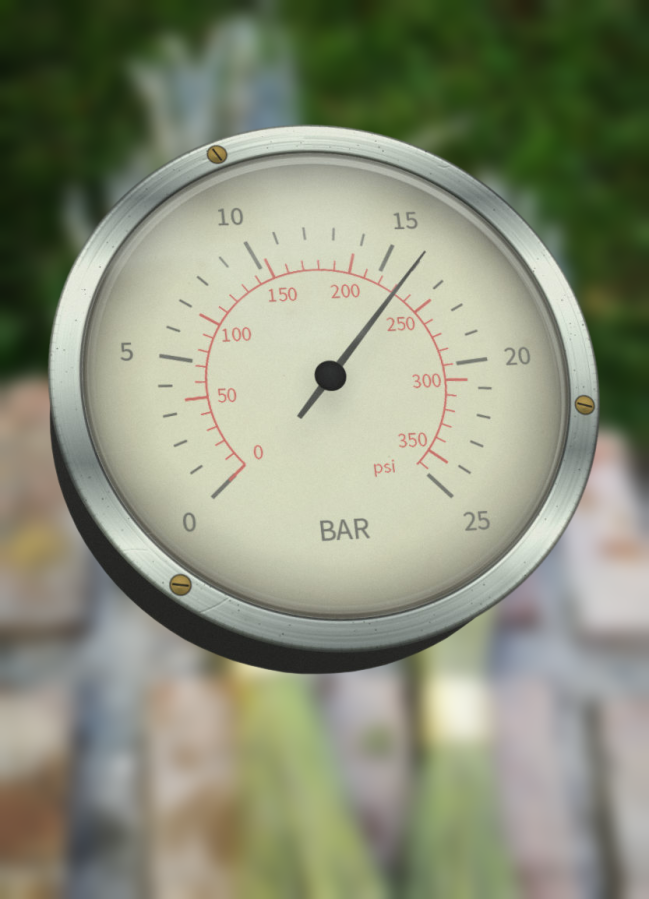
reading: 16
